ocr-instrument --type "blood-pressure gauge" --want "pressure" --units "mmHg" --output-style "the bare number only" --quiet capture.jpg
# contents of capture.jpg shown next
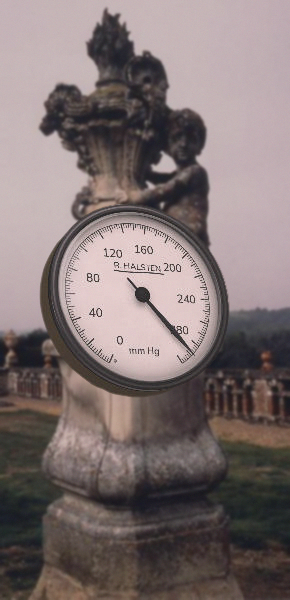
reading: 290
